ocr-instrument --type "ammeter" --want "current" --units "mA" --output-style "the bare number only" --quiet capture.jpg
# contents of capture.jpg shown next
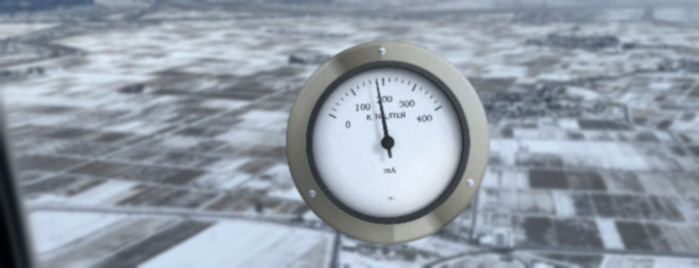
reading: 180
